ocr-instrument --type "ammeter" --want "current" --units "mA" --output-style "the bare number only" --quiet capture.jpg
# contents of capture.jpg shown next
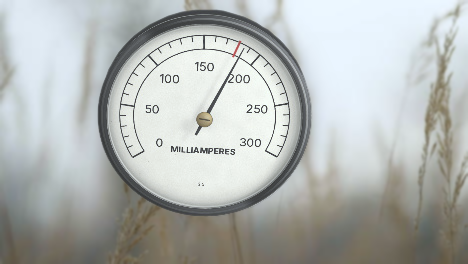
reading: 185
